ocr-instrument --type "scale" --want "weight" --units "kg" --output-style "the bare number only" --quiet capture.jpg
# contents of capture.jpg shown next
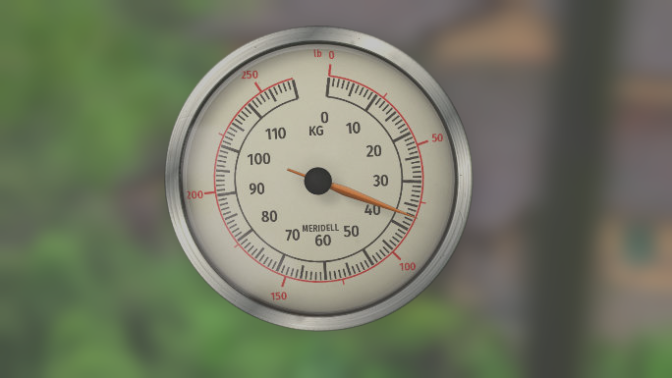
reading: 37
